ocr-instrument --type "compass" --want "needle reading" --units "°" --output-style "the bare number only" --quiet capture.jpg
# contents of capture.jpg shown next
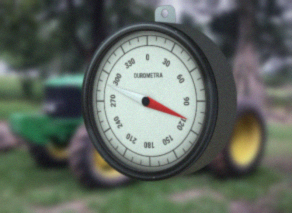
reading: 110
